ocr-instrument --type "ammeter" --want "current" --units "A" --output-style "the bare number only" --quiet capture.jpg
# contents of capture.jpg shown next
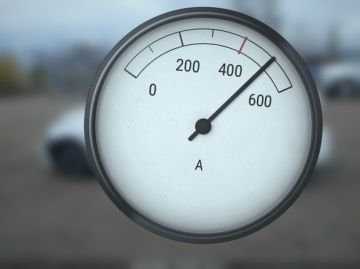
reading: 500
